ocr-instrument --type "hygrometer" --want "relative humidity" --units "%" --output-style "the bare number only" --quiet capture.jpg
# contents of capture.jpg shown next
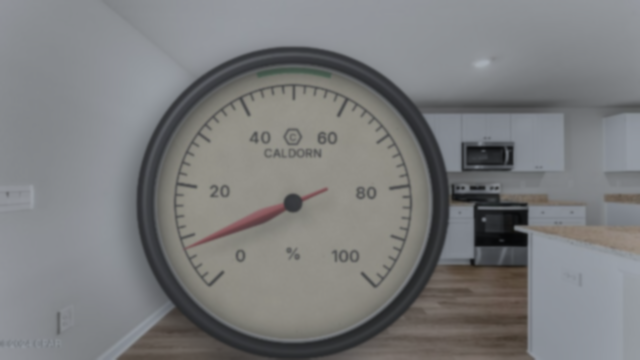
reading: 8
